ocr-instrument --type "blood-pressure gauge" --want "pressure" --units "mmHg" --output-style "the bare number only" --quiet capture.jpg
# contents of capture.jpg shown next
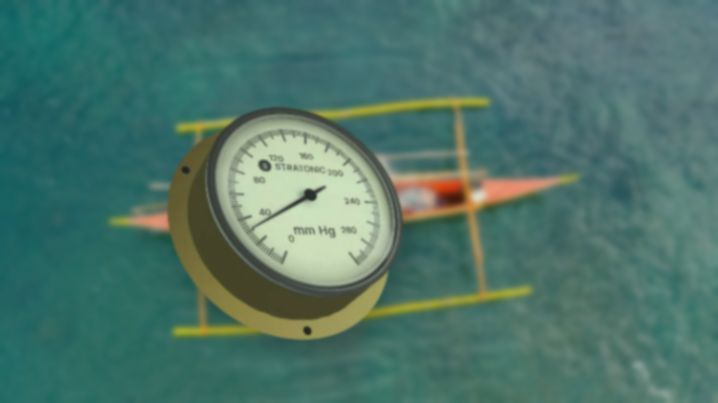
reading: 30
